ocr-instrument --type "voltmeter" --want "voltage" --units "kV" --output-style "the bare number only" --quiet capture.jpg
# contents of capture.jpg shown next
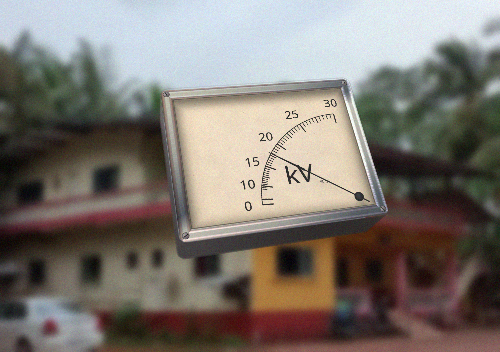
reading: 17.5
